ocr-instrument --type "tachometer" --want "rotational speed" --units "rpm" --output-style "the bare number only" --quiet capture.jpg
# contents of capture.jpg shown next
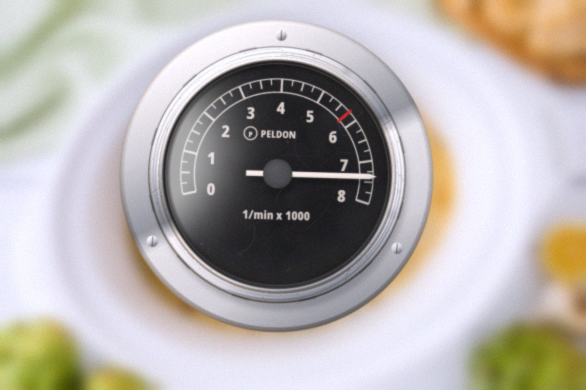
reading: 7375
